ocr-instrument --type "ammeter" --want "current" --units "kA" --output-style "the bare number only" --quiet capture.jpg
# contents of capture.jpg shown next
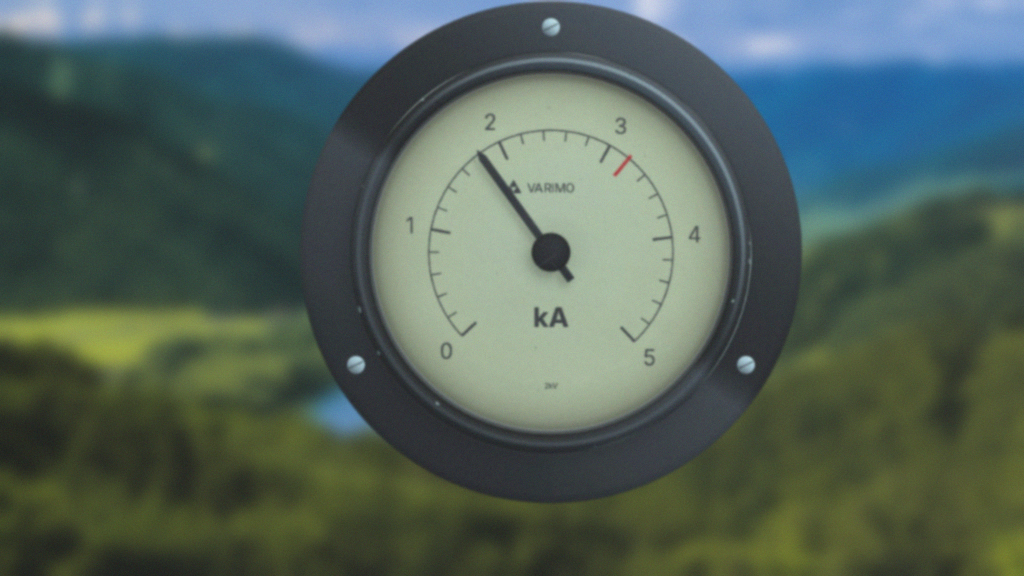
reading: 1.8
